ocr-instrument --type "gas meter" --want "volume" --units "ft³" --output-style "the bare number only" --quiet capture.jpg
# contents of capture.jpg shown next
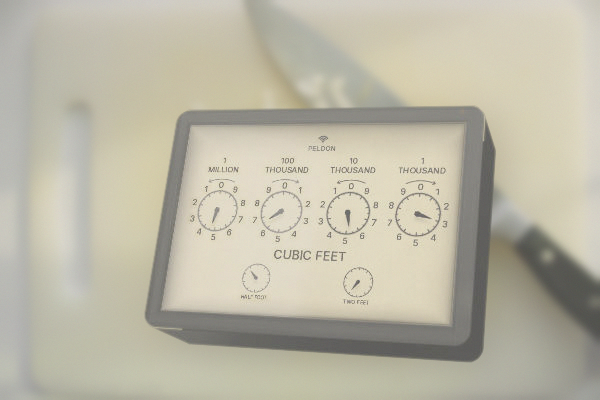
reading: 465300
